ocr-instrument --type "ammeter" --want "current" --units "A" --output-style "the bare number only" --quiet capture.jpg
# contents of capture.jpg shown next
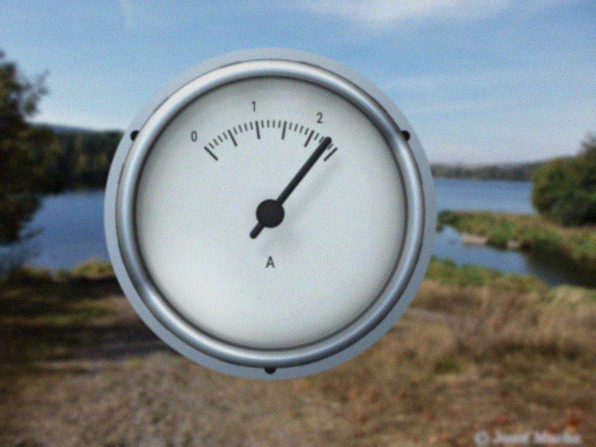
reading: 2.3
